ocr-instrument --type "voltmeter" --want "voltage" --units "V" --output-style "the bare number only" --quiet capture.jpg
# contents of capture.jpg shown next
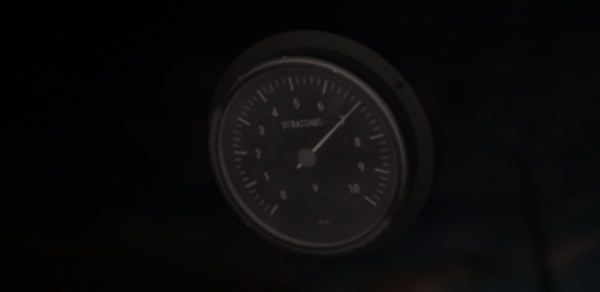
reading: 7
